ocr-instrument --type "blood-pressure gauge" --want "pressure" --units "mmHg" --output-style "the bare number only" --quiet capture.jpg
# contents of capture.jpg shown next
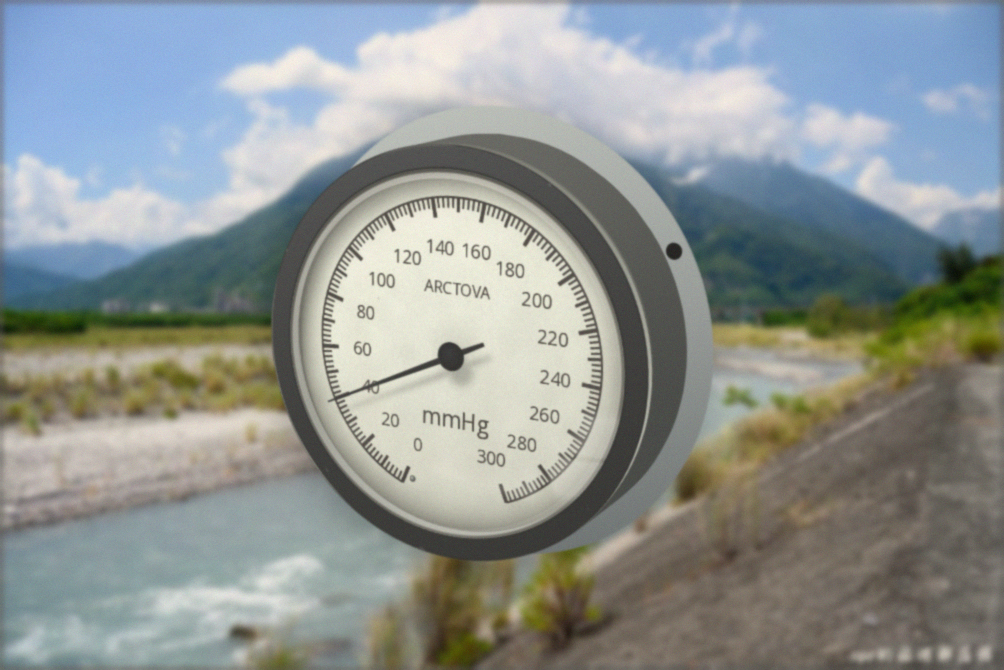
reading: 40
